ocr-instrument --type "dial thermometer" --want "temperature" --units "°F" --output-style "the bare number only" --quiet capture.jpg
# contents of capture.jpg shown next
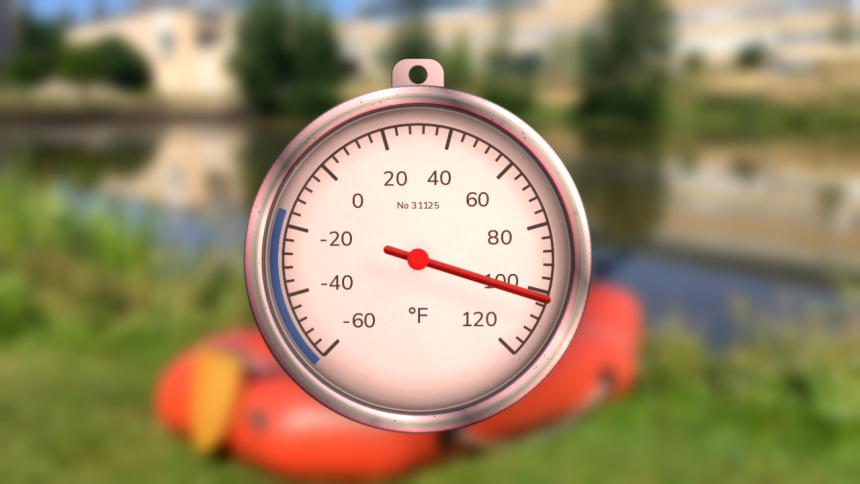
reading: 102
